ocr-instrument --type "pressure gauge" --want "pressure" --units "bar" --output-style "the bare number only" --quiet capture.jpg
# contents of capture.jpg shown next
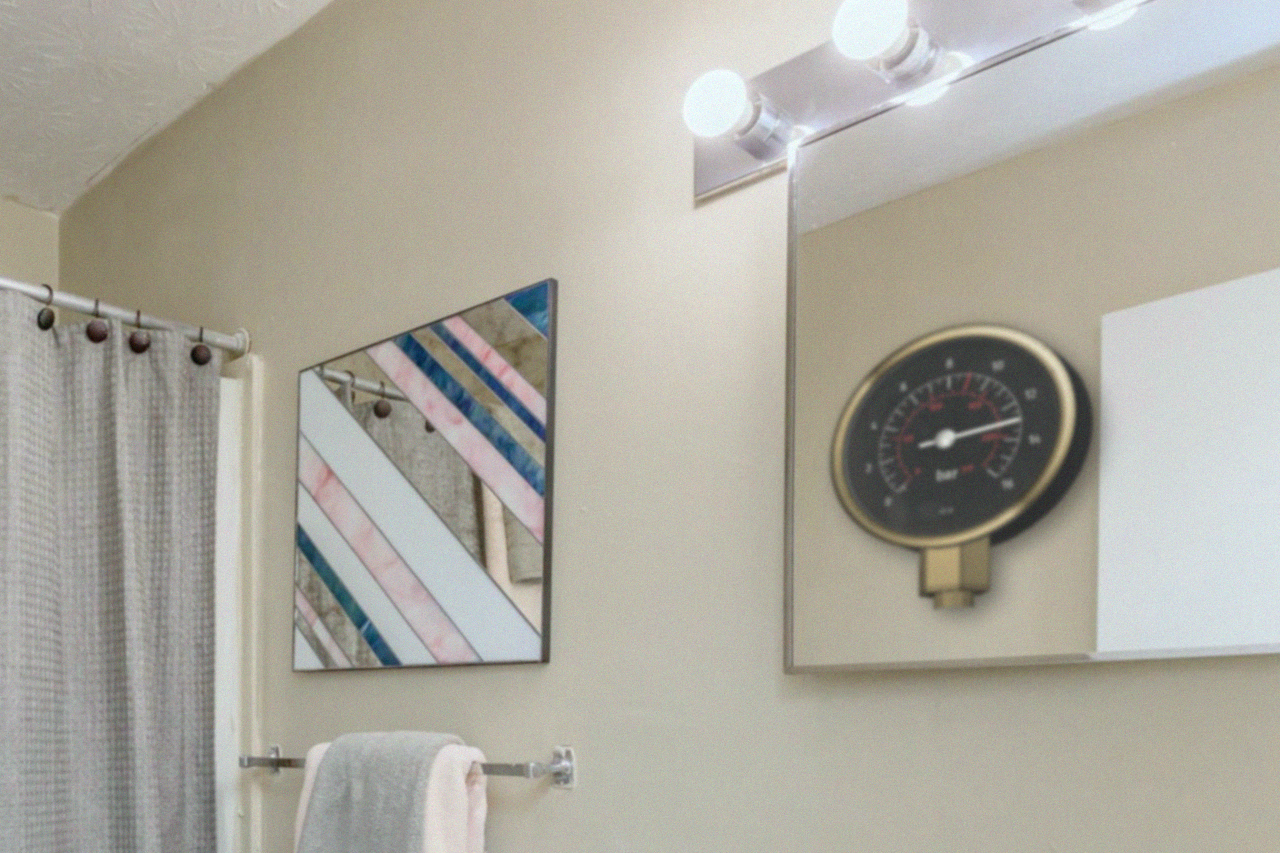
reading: 13
